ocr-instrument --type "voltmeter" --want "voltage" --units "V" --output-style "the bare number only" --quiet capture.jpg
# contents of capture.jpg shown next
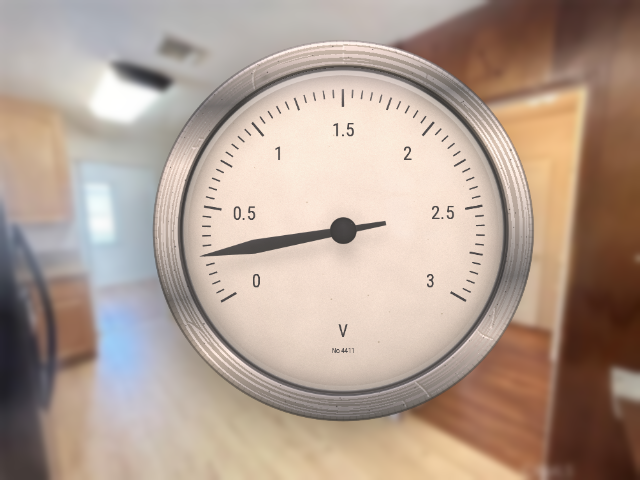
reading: 0.25
